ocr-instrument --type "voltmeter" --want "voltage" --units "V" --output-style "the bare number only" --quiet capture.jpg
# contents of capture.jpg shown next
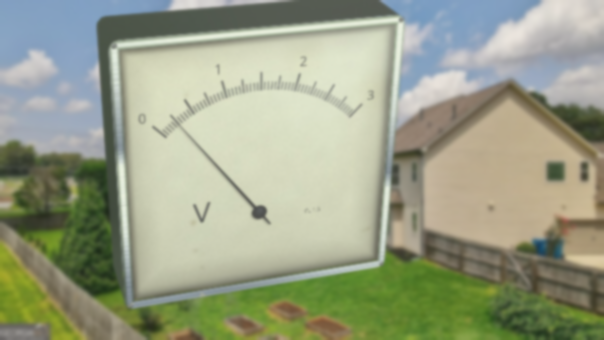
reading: 0.25
